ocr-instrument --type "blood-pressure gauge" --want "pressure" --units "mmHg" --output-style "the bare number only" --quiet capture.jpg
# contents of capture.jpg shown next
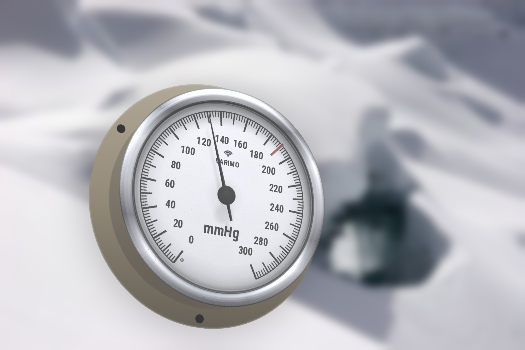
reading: 130
